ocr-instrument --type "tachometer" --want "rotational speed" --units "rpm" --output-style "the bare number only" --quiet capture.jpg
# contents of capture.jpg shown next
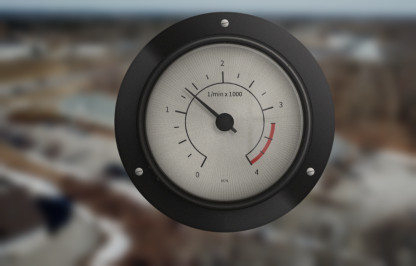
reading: 1375
